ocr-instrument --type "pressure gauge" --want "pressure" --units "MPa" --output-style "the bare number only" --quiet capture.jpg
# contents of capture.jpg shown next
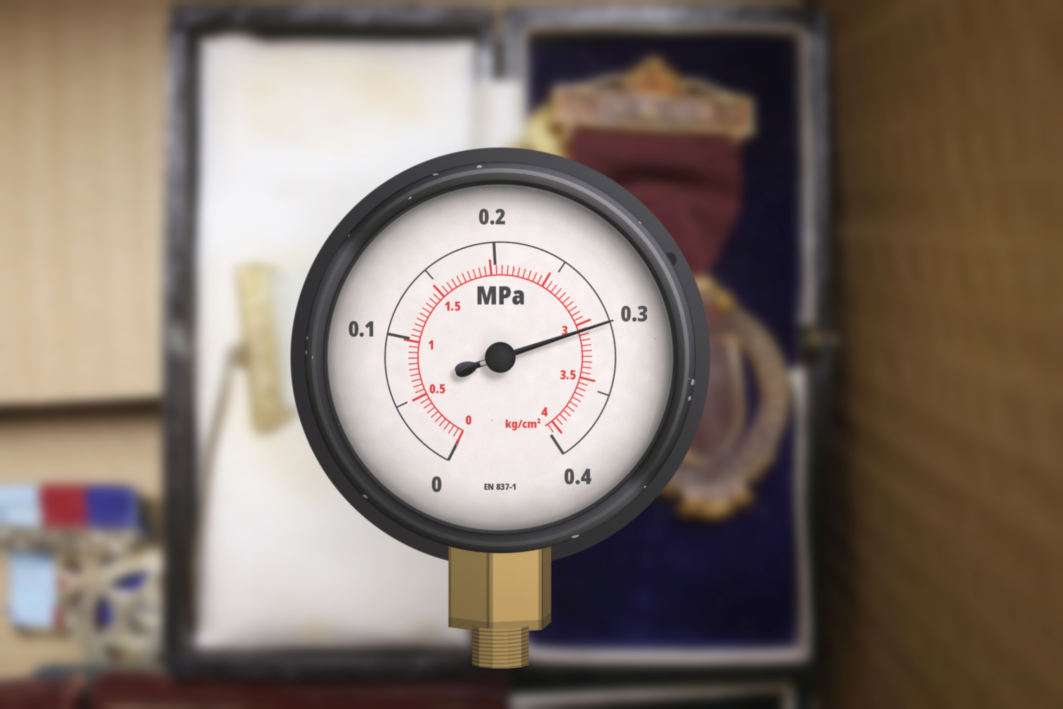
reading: 0.3
